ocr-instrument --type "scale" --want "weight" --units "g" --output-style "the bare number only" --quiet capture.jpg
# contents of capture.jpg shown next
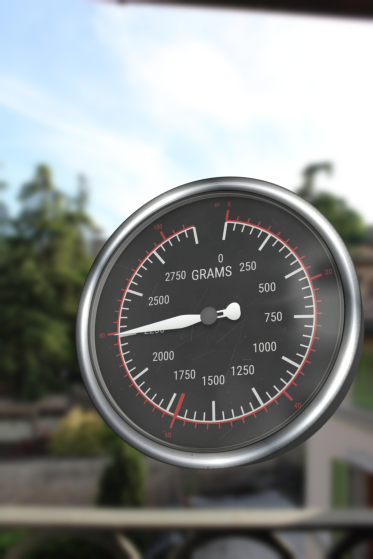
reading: 2250
